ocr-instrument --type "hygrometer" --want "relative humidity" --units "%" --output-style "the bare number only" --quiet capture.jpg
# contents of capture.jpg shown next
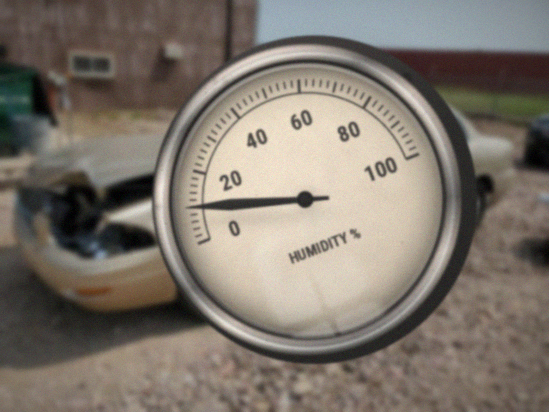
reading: 10
